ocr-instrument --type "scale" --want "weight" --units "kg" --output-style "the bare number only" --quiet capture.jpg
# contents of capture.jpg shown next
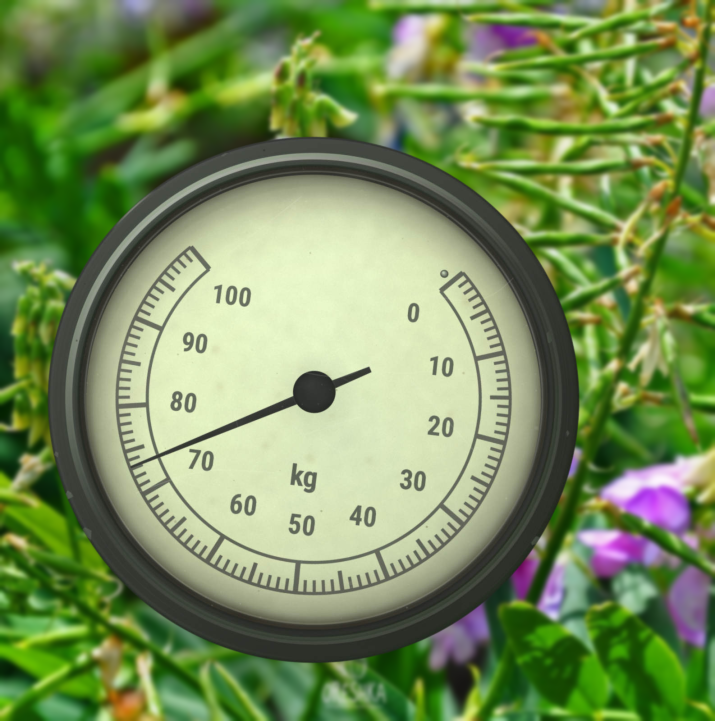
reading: 73
